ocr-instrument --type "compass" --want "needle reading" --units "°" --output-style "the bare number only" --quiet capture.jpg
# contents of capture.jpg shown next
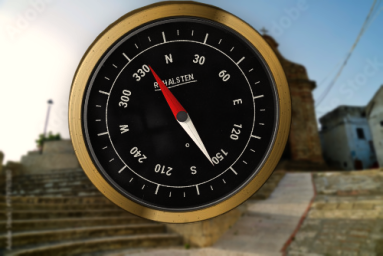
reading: 340
